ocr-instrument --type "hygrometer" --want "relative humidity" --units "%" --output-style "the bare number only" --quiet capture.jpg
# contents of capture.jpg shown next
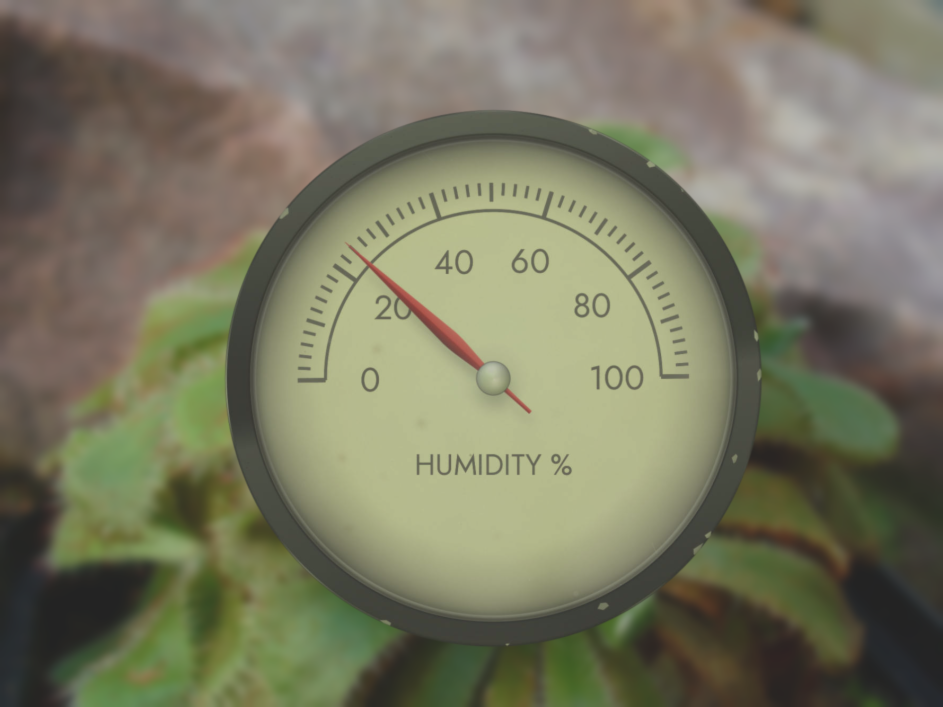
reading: 24
